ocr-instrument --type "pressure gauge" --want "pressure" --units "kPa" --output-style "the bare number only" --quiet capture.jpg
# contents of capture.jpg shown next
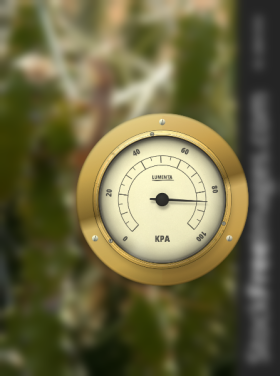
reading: 85
